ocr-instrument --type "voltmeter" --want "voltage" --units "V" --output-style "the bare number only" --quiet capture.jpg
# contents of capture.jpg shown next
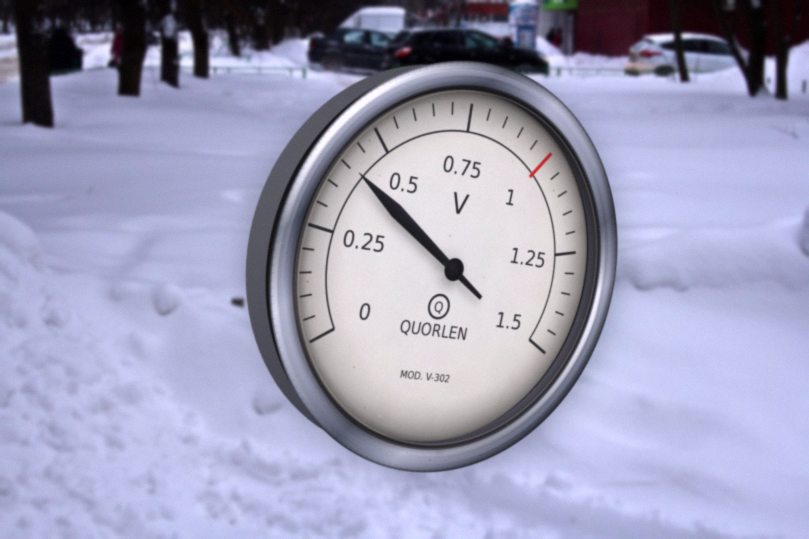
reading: 0.4
